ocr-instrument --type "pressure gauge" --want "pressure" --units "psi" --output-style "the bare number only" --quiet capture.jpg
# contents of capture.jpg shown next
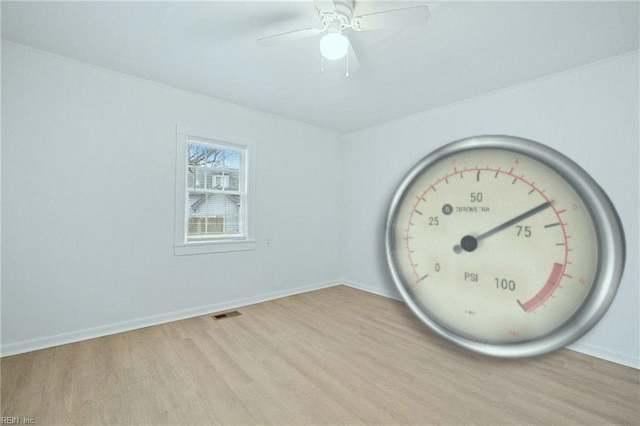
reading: 70
